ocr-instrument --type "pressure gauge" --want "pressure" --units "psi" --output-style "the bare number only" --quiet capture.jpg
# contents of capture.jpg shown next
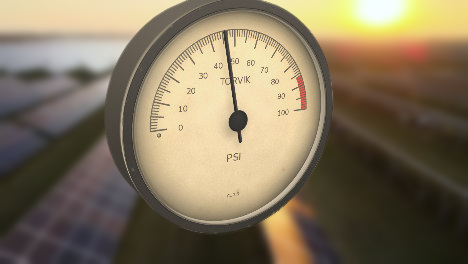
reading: 45
